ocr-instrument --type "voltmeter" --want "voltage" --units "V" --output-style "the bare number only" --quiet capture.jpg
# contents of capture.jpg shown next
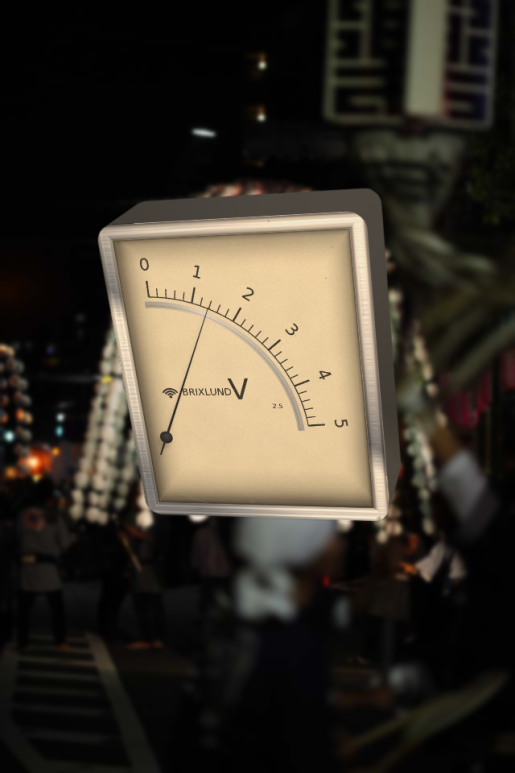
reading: 1.4
